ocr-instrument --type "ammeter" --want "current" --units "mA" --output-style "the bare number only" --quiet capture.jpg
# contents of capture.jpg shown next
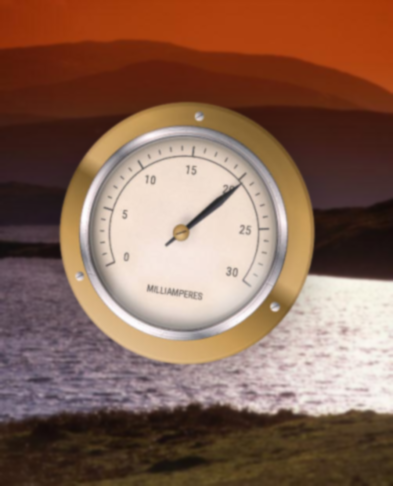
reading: 20.5
